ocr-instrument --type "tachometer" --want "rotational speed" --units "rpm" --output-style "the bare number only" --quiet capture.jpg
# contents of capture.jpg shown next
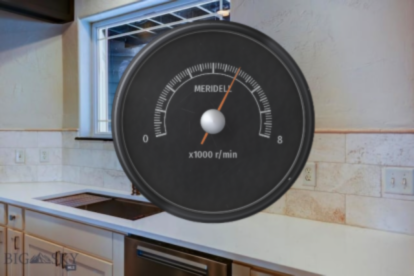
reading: 5000
